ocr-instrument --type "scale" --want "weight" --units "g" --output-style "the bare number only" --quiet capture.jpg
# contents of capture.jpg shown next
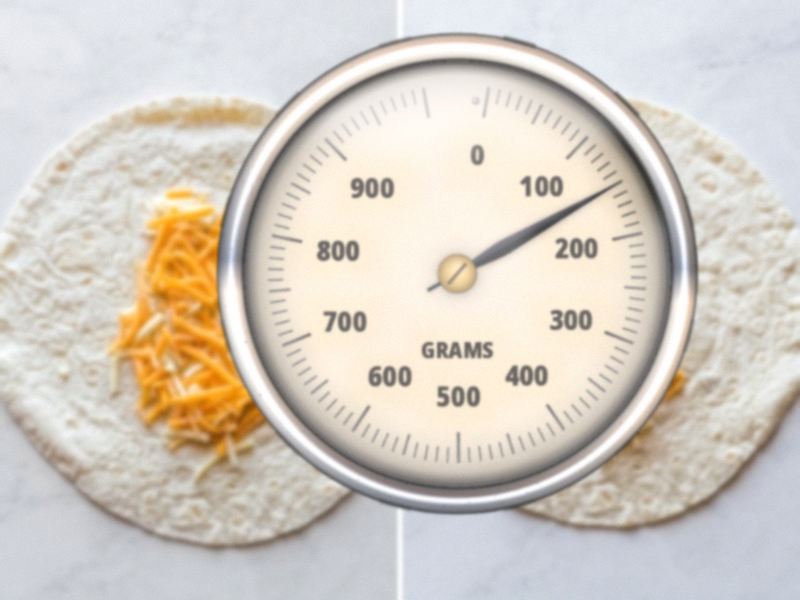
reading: 150
